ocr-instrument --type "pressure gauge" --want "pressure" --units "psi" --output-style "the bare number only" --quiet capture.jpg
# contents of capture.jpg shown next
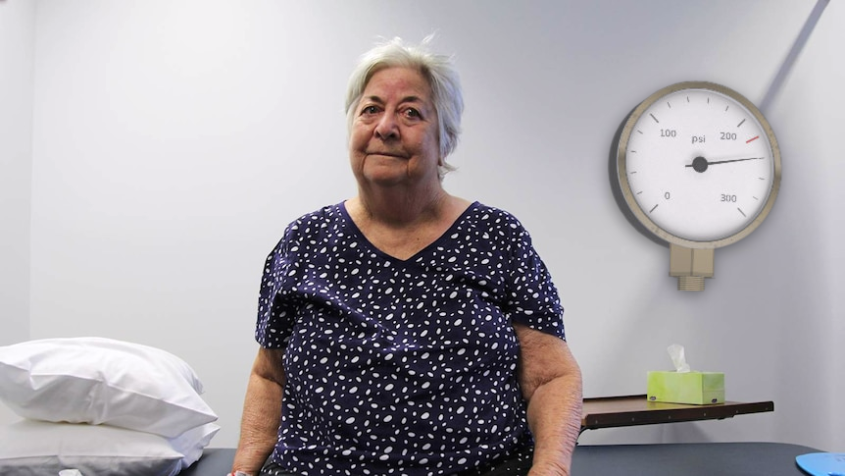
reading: 240
